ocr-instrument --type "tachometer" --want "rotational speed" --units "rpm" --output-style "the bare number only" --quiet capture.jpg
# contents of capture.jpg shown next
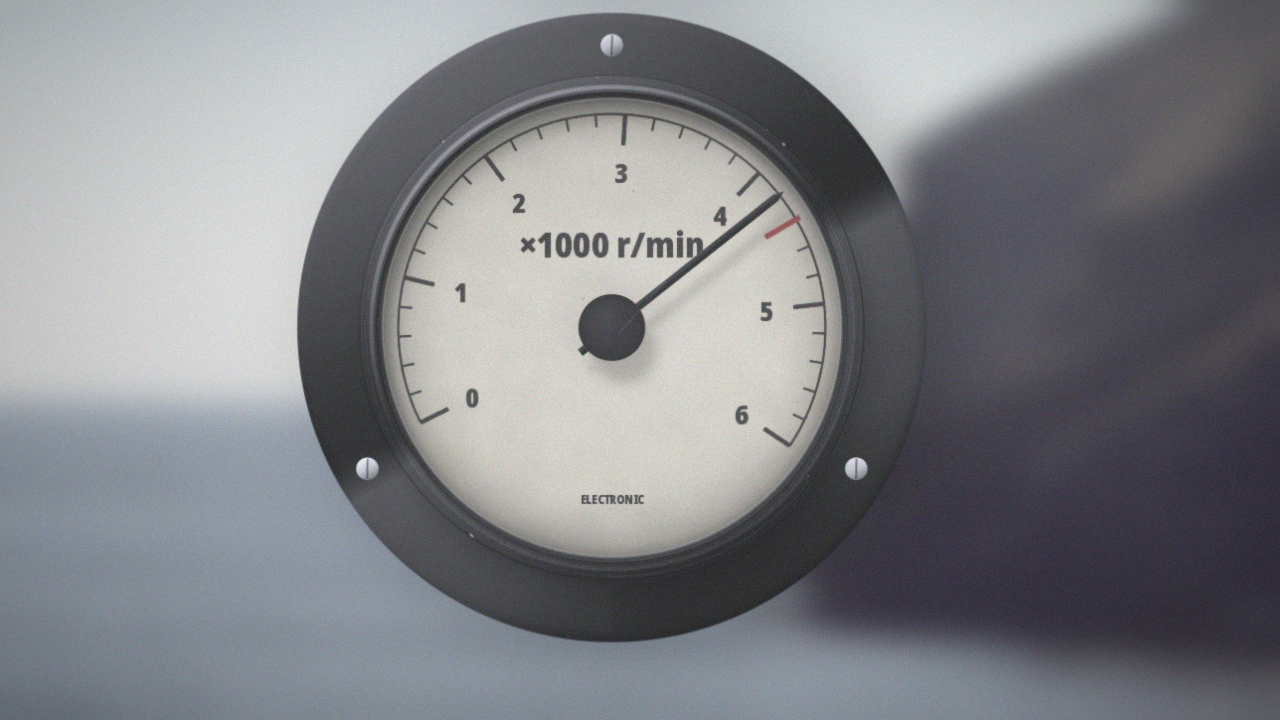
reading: 4200
